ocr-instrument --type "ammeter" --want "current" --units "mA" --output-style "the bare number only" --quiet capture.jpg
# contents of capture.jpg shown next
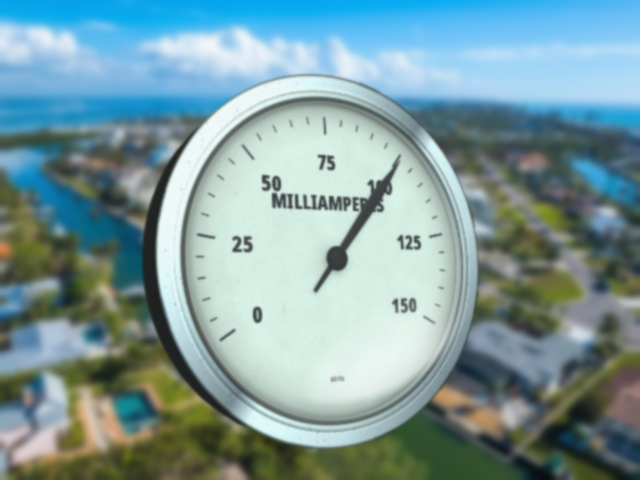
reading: 100
